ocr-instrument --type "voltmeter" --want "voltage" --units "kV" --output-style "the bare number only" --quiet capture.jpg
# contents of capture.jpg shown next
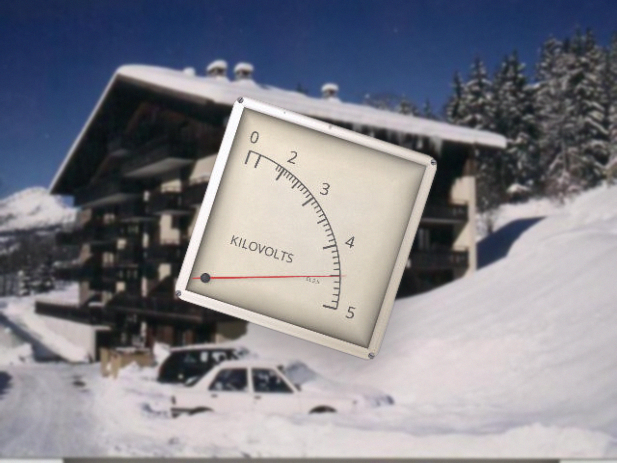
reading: 4.5
